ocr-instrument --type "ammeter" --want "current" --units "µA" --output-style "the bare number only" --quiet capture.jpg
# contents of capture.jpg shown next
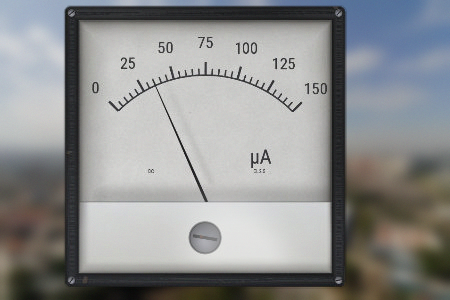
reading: 35
